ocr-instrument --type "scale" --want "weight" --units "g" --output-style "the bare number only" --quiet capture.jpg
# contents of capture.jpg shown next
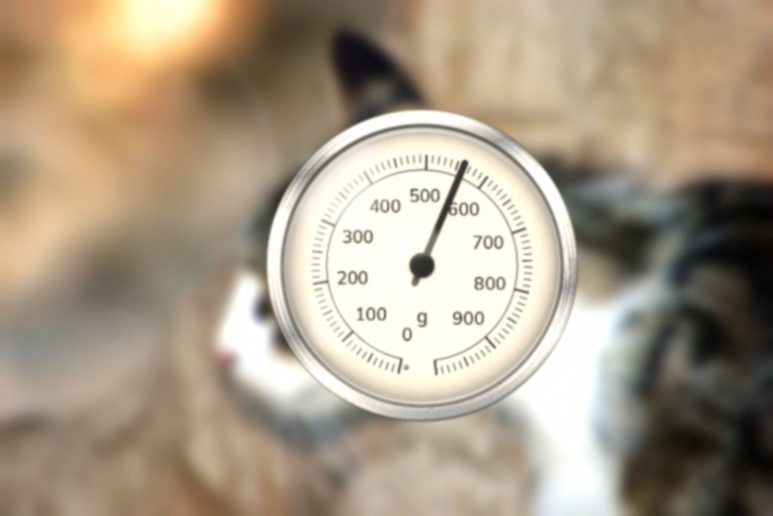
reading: 560
